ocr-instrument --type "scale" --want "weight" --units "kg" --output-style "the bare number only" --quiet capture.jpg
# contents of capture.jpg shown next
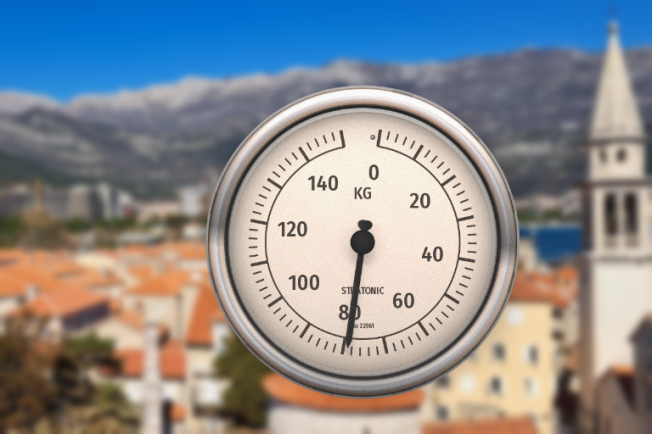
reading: 79
